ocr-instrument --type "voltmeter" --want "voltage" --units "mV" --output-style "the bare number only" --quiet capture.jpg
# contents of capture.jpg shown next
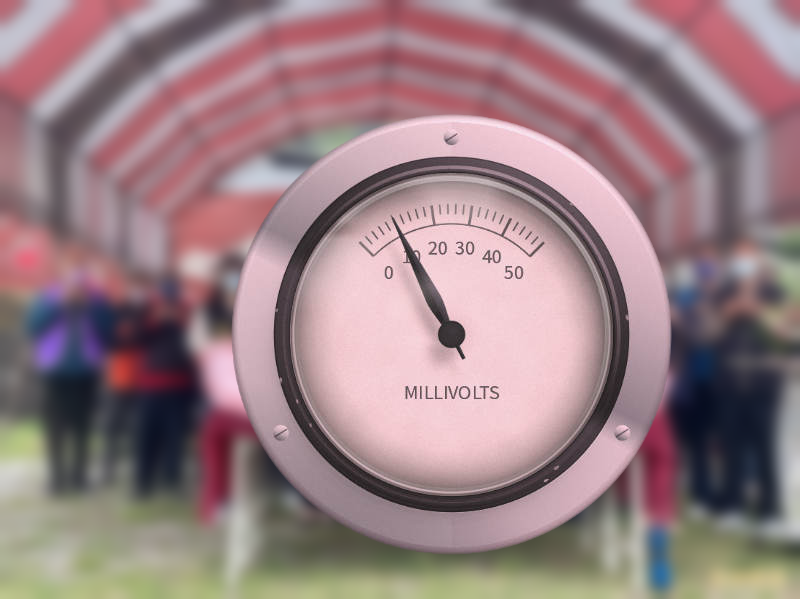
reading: 10
